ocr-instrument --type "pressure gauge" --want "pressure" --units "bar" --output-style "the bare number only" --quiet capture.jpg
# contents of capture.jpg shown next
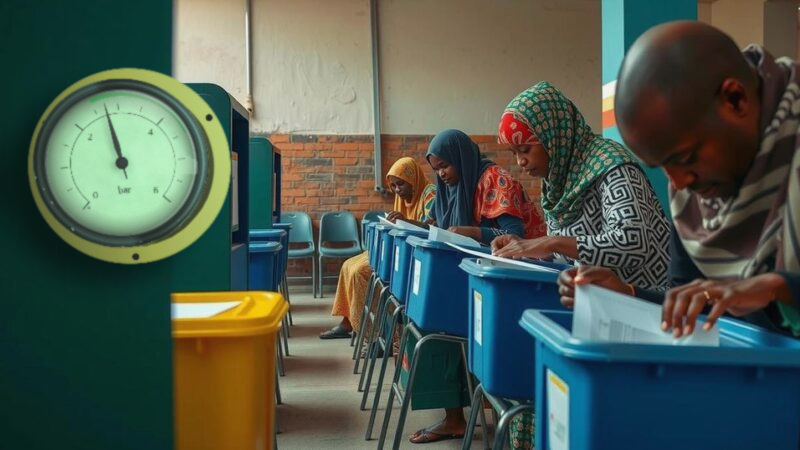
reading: 2.75
